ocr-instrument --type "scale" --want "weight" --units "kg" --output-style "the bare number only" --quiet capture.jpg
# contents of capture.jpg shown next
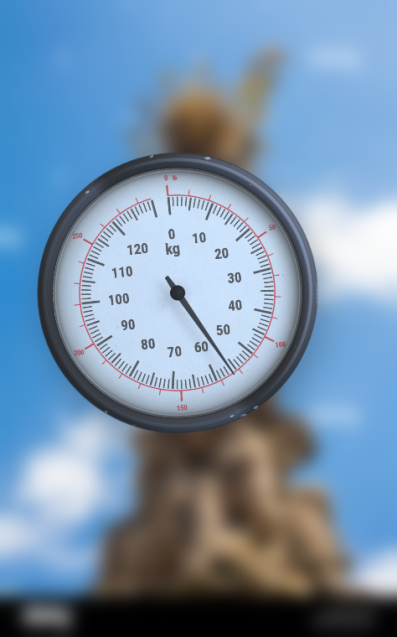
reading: 56
